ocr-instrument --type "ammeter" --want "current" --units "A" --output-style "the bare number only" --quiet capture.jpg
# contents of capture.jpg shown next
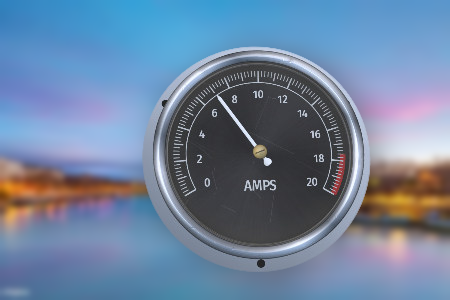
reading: 7
